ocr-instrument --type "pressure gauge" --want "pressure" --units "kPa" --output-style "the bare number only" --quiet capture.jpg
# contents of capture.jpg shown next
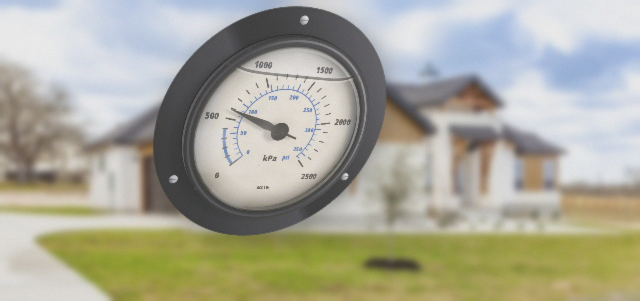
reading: 600
